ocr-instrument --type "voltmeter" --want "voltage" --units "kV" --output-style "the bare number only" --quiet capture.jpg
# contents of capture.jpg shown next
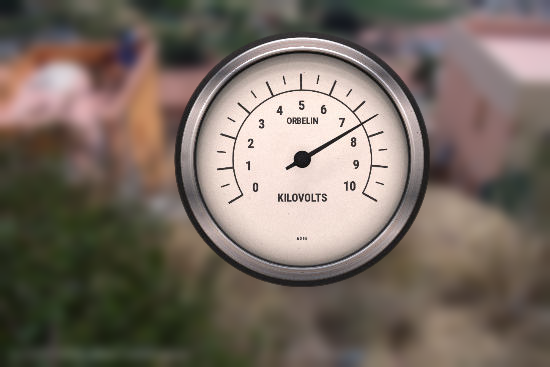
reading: 7.5
